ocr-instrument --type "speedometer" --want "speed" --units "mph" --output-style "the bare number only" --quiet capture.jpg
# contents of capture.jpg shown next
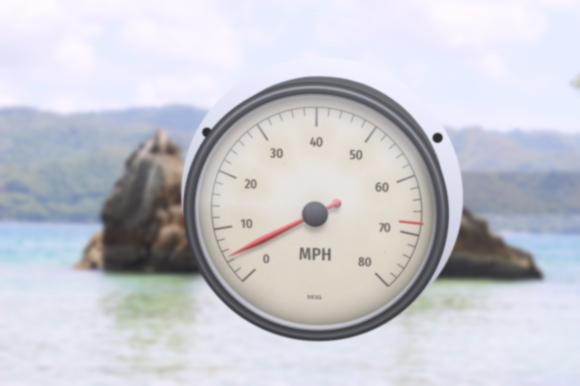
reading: 5
